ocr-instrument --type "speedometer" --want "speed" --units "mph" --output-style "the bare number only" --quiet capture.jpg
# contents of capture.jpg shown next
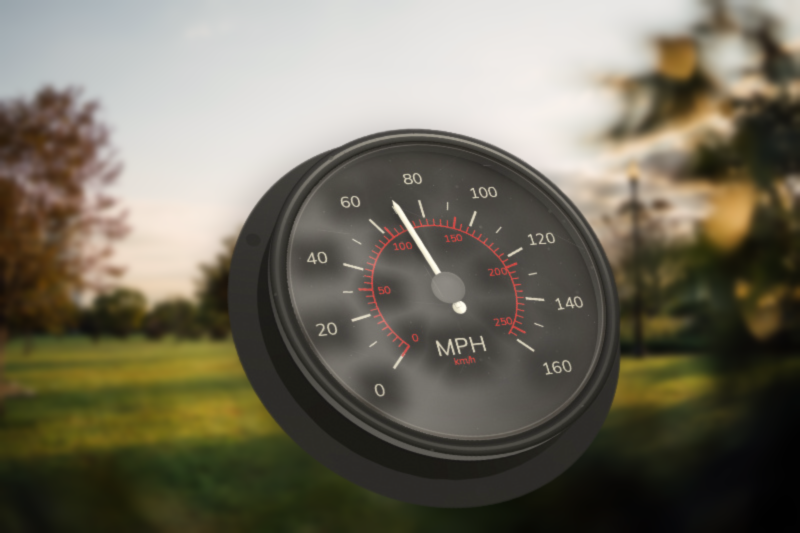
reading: 70
